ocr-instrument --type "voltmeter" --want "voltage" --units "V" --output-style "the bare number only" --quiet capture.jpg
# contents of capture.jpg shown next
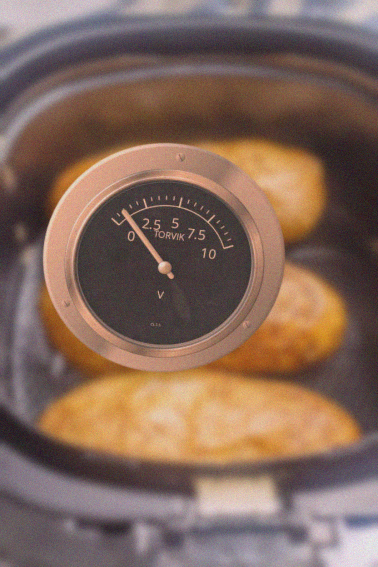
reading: 1
